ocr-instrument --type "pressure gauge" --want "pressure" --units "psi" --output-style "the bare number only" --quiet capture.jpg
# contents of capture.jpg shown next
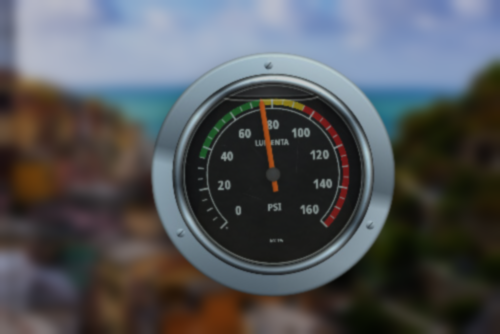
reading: 75
